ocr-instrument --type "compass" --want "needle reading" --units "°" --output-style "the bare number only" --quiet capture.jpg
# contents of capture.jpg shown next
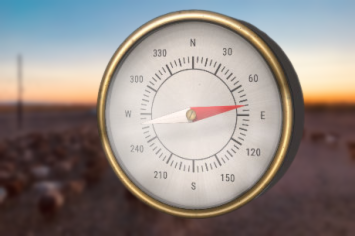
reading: 80
